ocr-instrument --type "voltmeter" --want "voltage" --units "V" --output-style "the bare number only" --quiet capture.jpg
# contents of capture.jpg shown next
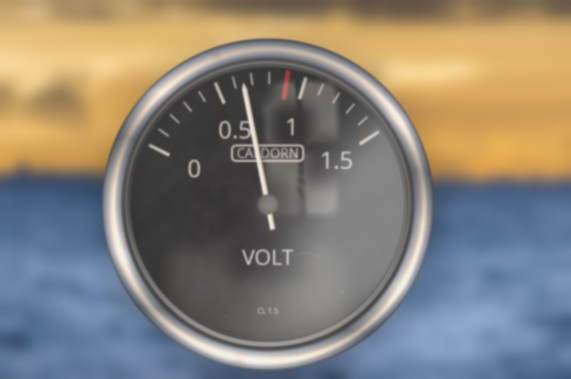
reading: 0.65
